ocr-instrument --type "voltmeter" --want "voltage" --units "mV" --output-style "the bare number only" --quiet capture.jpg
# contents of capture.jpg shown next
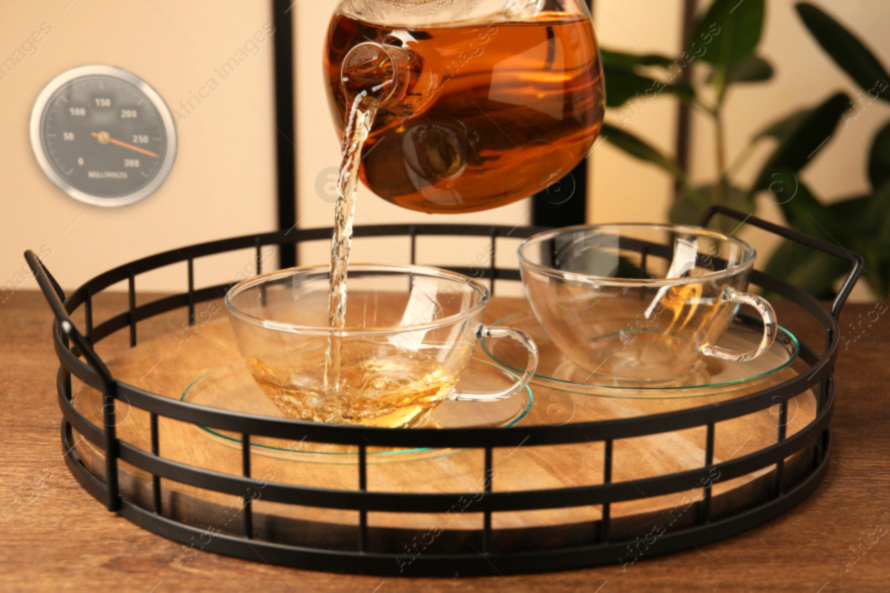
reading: 270
